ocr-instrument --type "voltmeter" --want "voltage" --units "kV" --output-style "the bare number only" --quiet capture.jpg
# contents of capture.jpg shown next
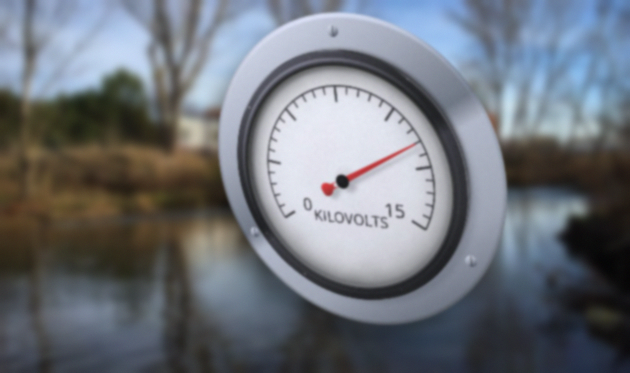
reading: 11.5
